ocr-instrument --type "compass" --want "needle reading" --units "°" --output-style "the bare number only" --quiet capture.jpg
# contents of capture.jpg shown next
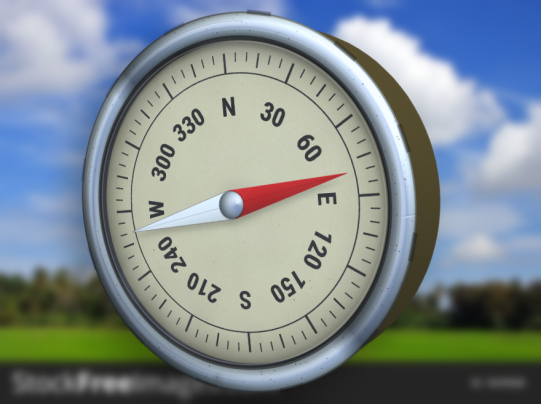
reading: 80
